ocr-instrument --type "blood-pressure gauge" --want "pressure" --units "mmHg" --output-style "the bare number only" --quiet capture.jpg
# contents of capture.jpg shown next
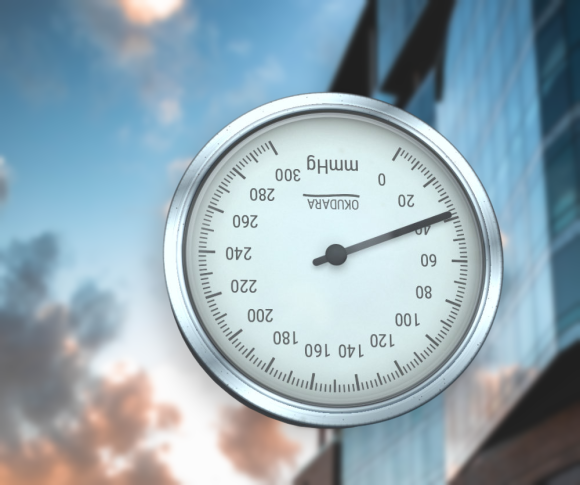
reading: 38
